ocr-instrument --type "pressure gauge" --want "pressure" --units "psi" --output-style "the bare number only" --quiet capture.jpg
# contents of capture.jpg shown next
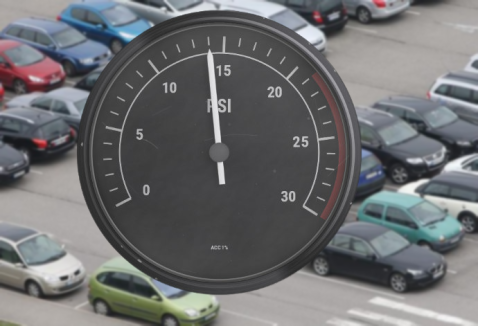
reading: 14
